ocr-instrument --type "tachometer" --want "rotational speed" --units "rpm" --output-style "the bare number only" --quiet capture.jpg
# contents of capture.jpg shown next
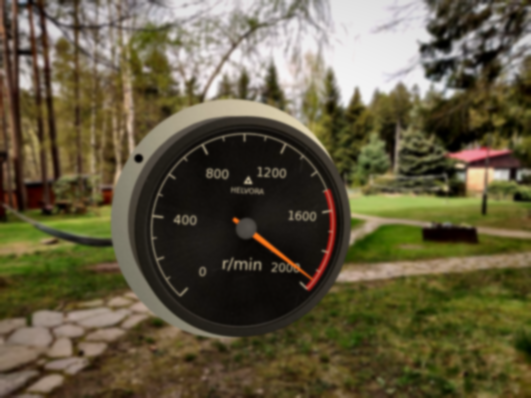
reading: 1950
